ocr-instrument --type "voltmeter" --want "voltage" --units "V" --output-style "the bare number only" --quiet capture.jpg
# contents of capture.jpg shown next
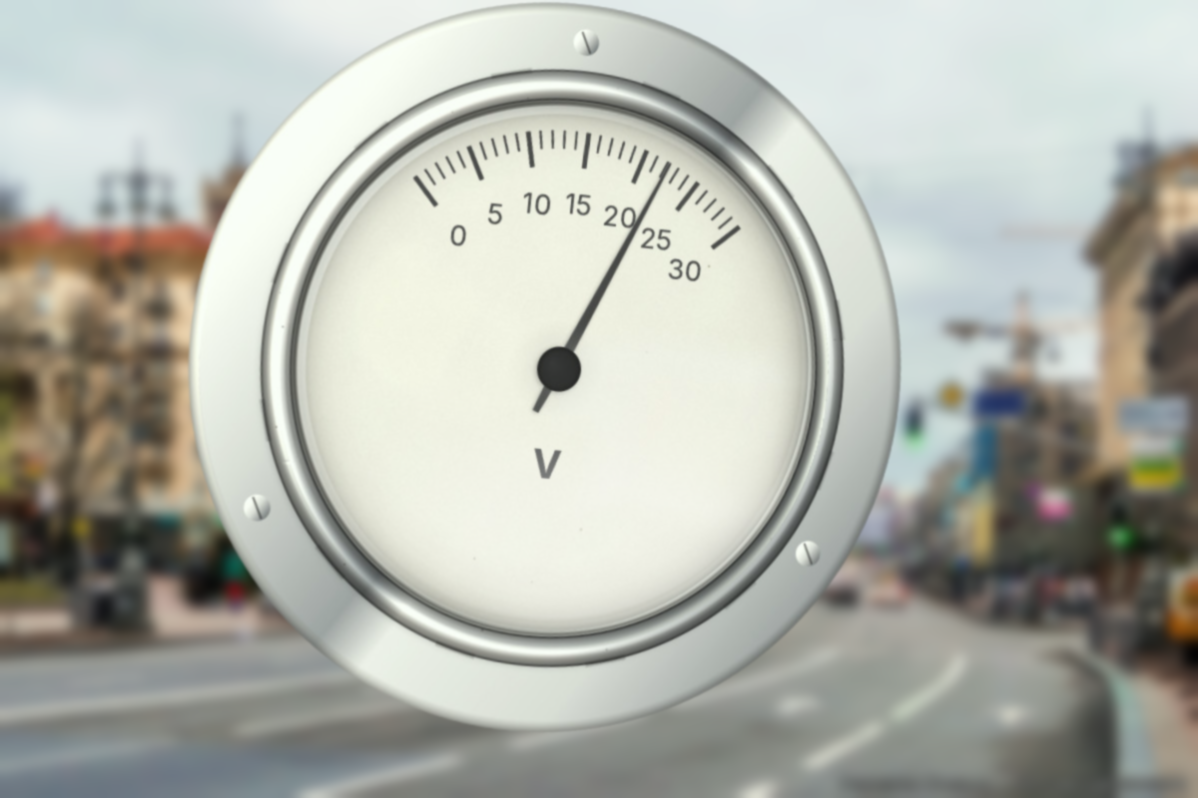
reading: 22
